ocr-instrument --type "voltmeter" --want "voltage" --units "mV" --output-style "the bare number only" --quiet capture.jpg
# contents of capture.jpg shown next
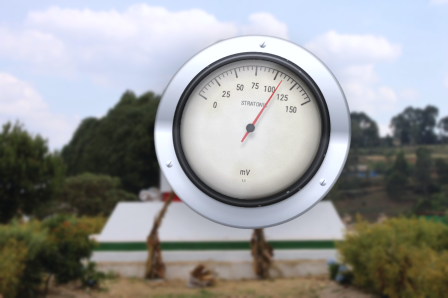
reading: 110
